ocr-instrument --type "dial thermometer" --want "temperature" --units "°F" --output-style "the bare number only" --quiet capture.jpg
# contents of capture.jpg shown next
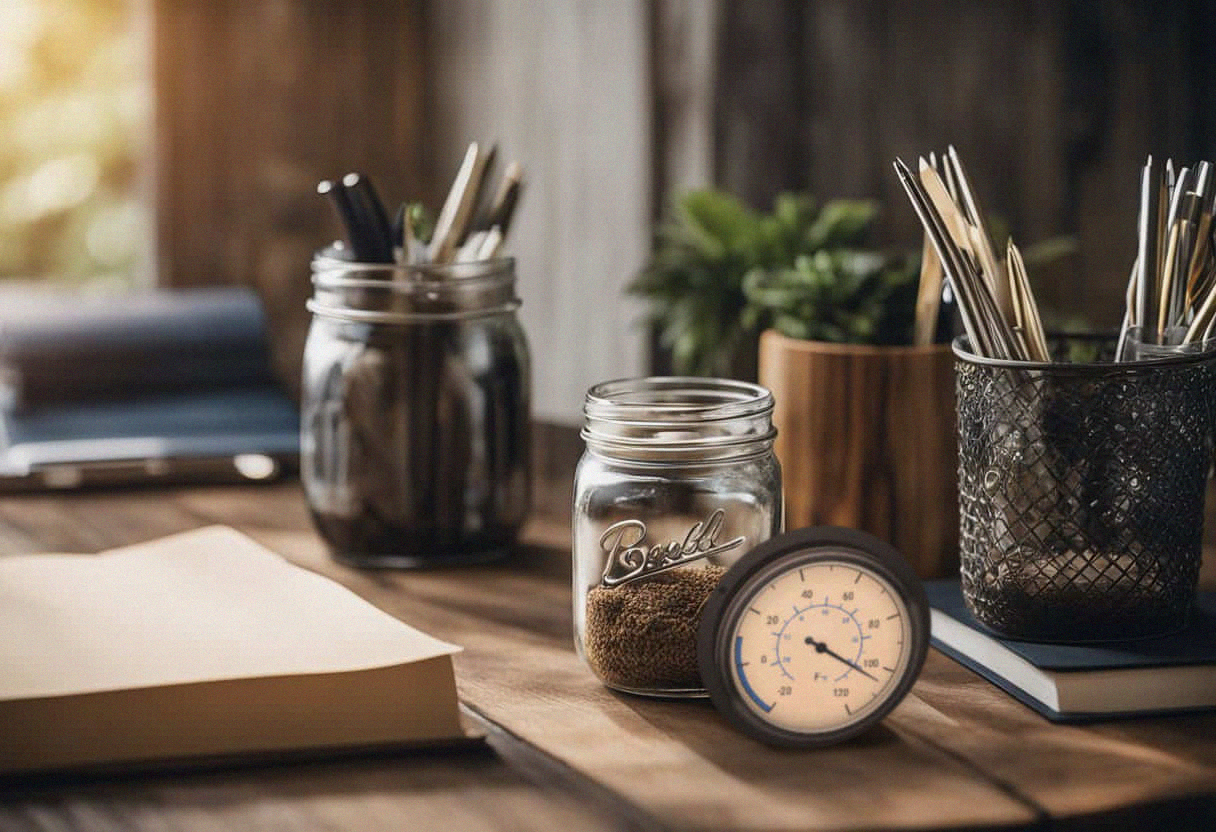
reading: 105
